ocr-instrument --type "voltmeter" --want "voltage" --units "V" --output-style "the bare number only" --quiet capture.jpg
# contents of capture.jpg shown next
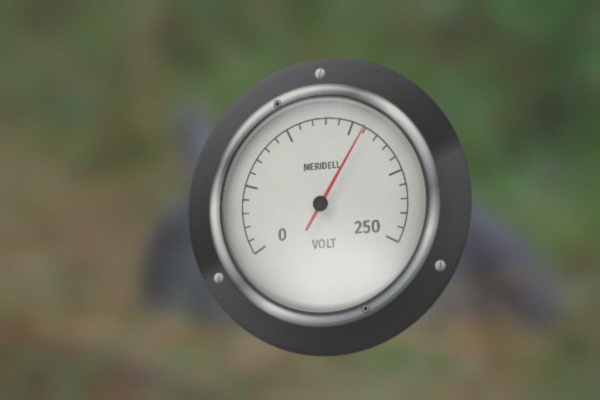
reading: 160
